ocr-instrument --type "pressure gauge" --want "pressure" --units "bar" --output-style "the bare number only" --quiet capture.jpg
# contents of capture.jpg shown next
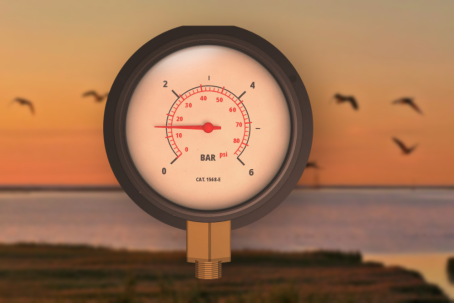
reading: 1
